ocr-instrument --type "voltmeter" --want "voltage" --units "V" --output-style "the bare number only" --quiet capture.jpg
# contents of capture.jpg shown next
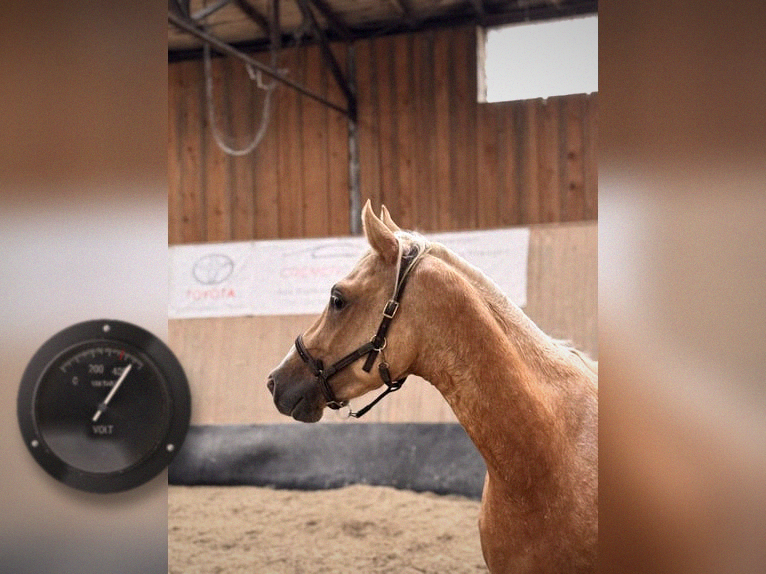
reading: 450
